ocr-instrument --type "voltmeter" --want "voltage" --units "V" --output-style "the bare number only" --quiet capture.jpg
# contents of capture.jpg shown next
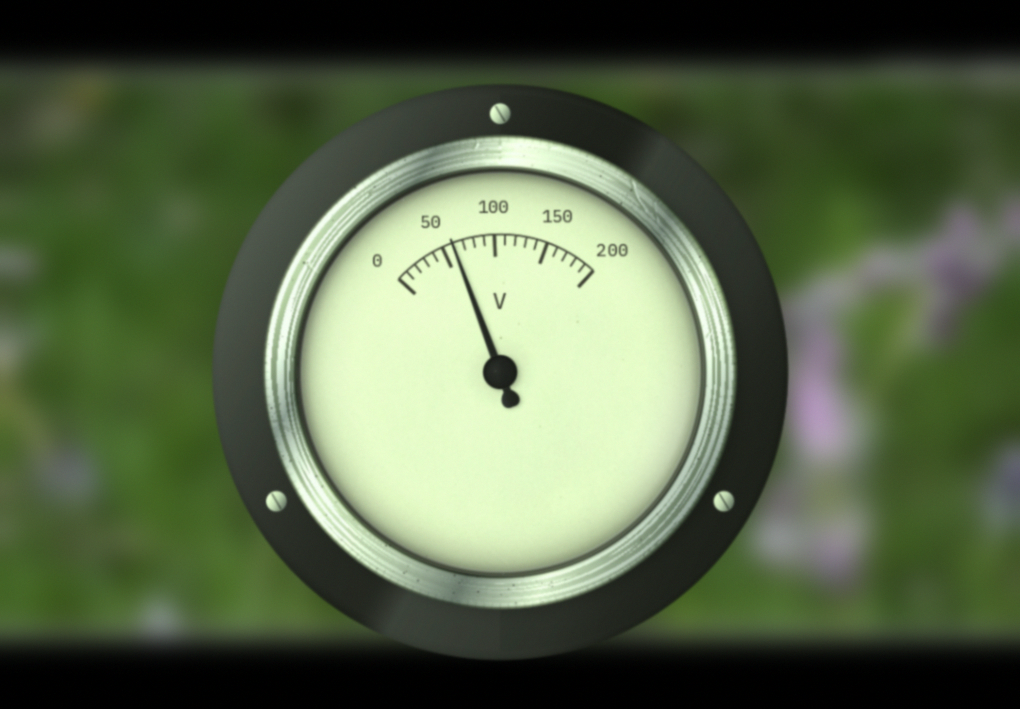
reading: 60
